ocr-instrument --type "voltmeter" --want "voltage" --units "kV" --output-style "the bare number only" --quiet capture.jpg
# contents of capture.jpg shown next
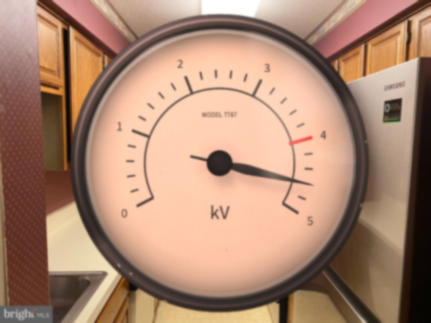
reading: 4.6
